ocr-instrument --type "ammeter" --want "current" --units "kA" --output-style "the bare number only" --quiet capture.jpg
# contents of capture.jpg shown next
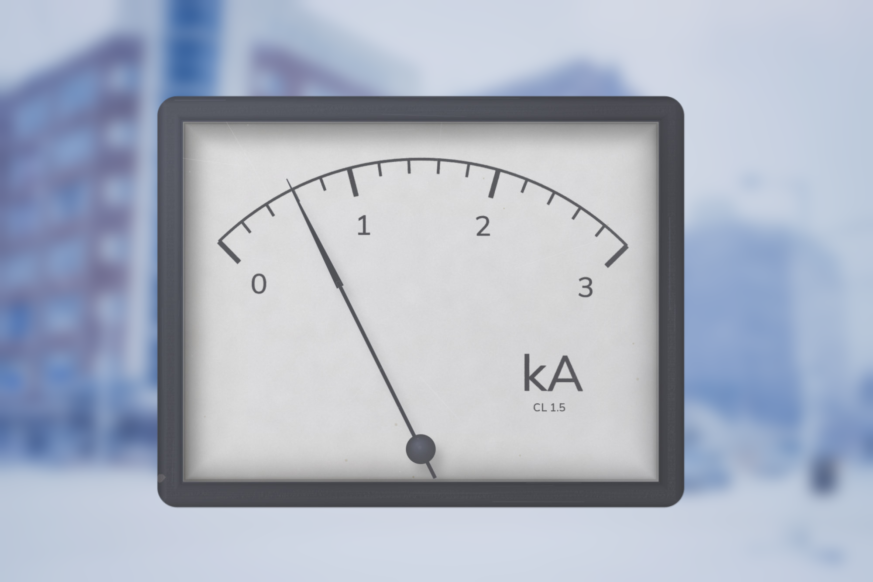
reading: 0.6
